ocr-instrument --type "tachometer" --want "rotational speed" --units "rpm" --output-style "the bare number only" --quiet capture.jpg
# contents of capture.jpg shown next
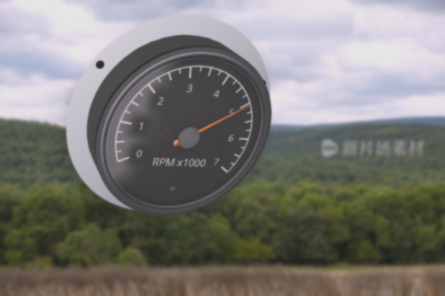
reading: 5000
